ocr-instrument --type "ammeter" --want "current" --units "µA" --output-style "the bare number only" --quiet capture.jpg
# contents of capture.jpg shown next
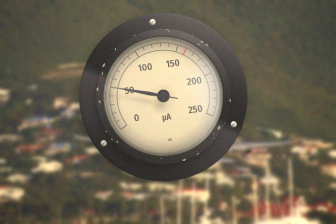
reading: 50
